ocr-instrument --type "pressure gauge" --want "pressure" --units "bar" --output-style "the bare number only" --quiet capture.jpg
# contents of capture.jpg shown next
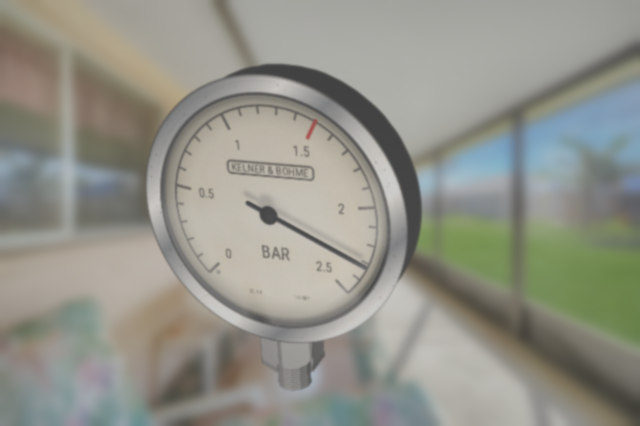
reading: 2.3
